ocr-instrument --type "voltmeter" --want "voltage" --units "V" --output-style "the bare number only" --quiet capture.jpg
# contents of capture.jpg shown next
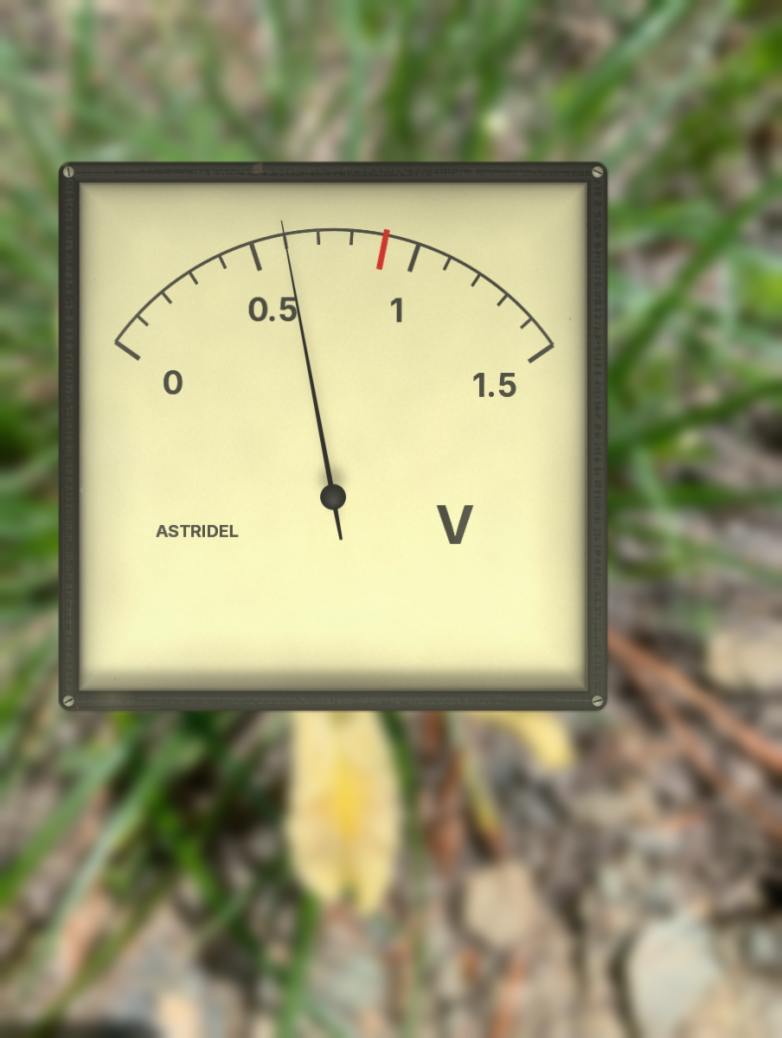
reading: 0.6
